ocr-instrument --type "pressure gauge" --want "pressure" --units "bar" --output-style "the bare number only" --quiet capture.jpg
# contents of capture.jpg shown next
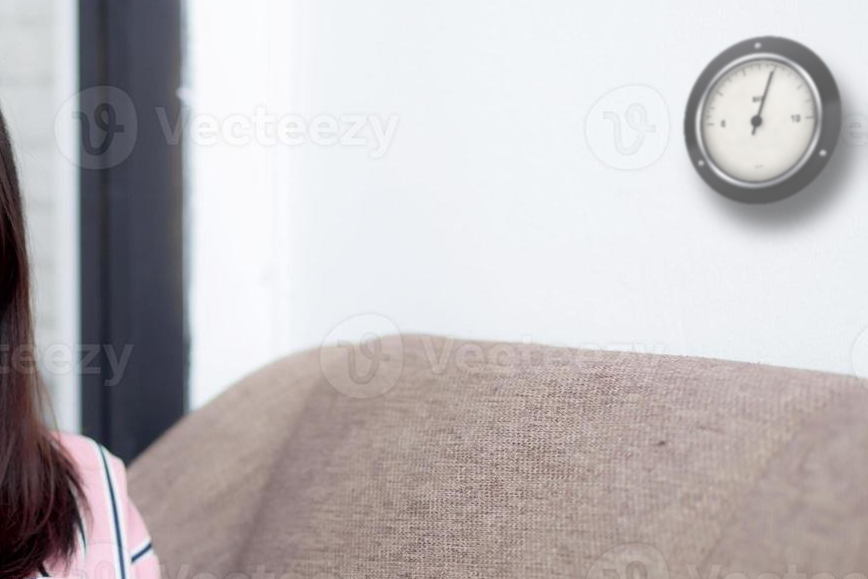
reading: 6
